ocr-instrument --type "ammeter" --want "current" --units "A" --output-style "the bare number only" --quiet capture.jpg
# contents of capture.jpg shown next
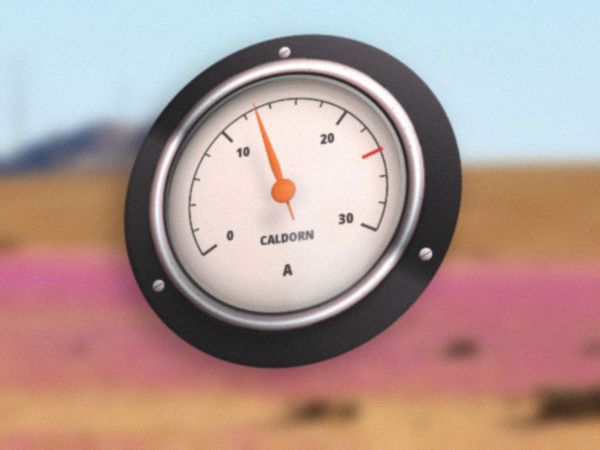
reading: 13
